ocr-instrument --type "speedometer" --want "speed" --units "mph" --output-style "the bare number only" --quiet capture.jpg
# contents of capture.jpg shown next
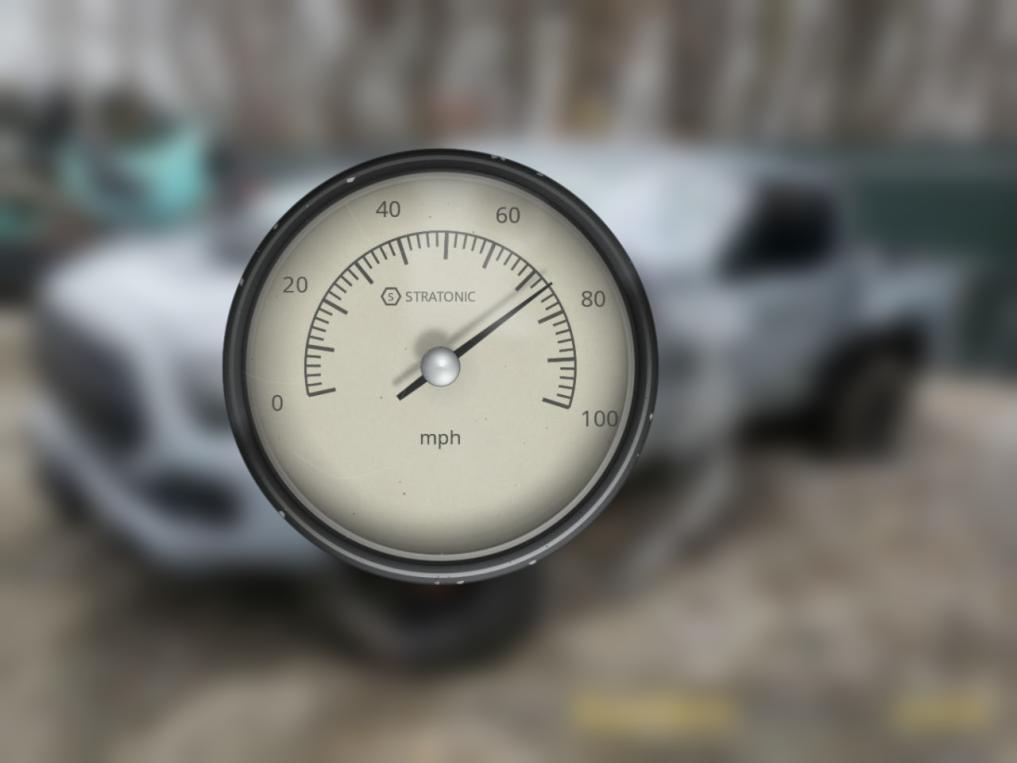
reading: 74
